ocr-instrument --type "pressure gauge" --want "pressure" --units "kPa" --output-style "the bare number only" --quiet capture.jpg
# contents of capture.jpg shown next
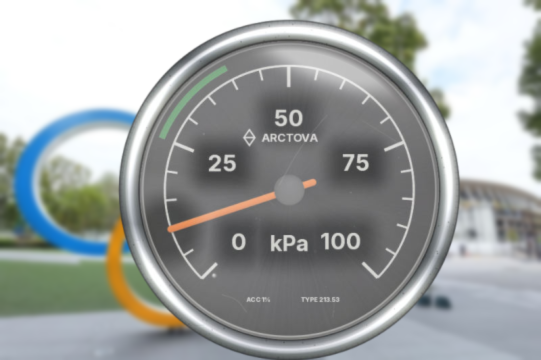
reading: 10
